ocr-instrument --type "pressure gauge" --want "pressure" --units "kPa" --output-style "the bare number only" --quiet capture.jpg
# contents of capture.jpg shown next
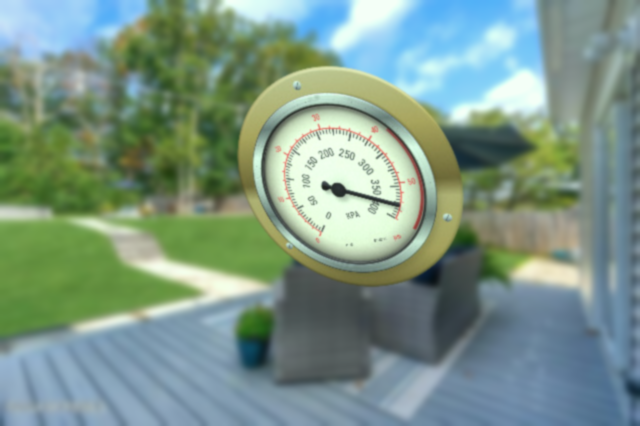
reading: 375
